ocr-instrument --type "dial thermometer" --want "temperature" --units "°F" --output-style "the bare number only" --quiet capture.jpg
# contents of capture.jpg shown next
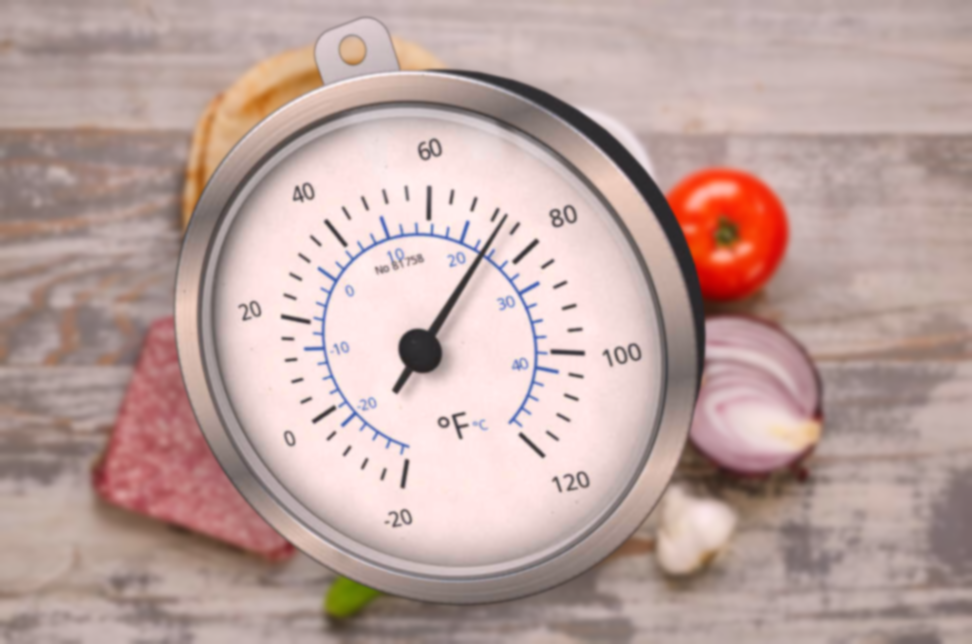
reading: 74
